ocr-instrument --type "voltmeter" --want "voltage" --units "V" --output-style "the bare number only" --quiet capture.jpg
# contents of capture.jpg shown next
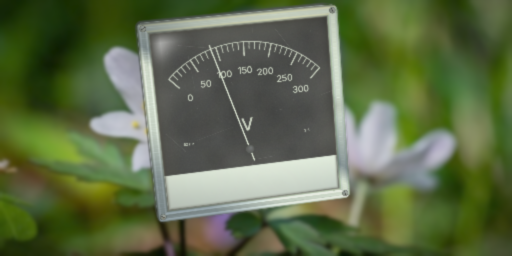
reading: 90
